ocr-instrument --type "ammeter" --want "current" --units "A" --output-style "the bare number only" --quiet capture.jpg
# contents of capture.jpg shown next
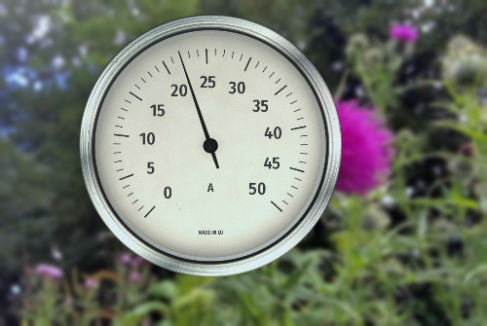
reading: 22
